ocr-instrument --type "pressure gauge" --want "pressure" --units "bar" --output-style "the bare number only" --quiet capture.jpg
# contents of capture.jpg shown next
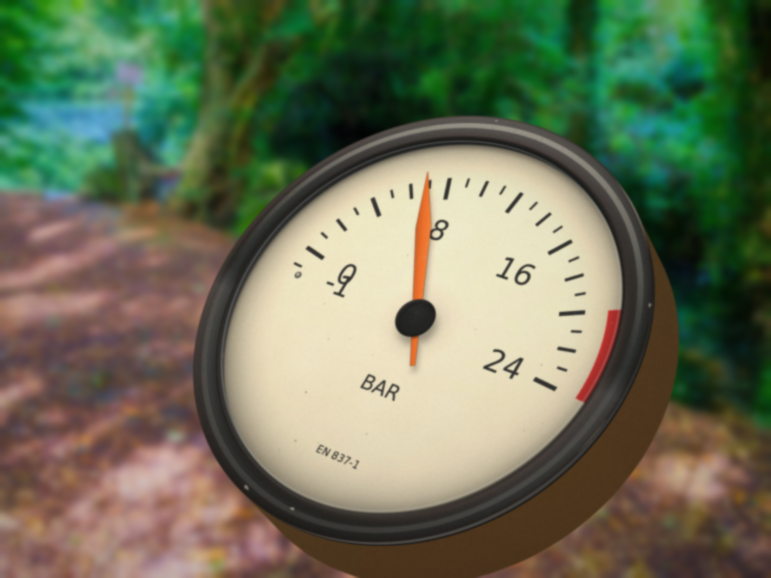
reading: 7
